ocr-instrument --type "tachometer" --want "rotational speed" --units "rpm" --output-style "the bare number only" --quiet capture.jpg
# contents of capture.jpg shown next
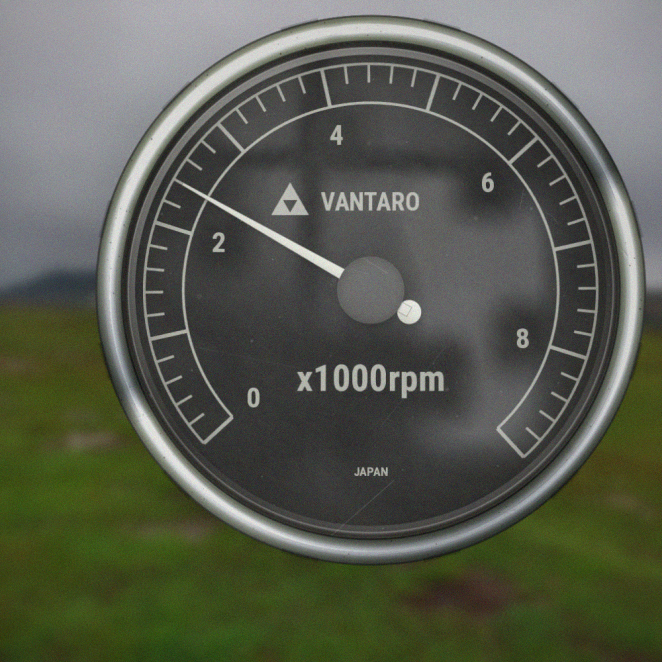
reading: 2400
